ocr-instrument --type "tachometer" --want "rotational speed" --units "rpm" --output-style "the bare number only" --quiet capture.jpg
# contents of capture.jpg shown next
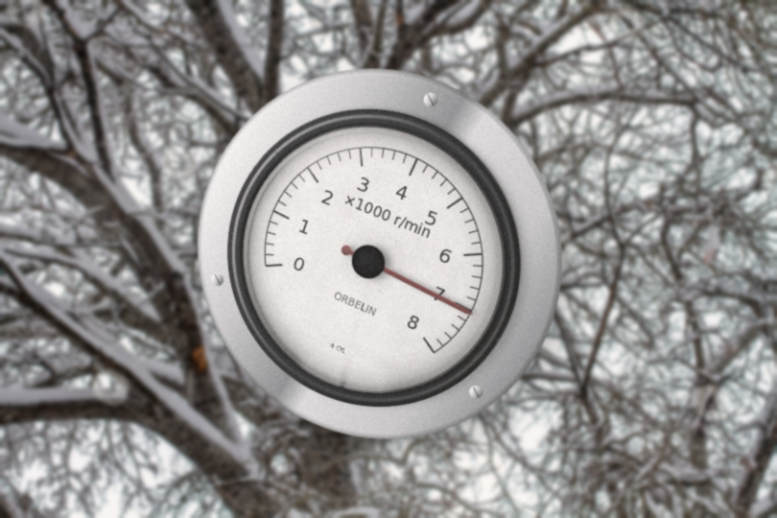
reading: 7000
